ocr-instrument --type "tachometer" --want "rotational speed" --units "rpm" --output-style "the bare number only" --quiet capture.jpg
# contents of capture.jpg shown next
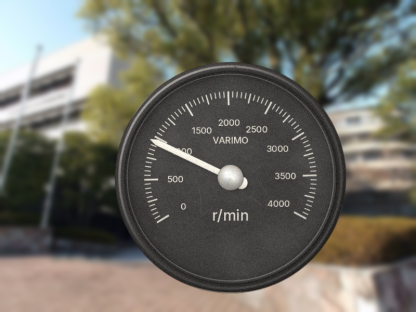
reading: 950
